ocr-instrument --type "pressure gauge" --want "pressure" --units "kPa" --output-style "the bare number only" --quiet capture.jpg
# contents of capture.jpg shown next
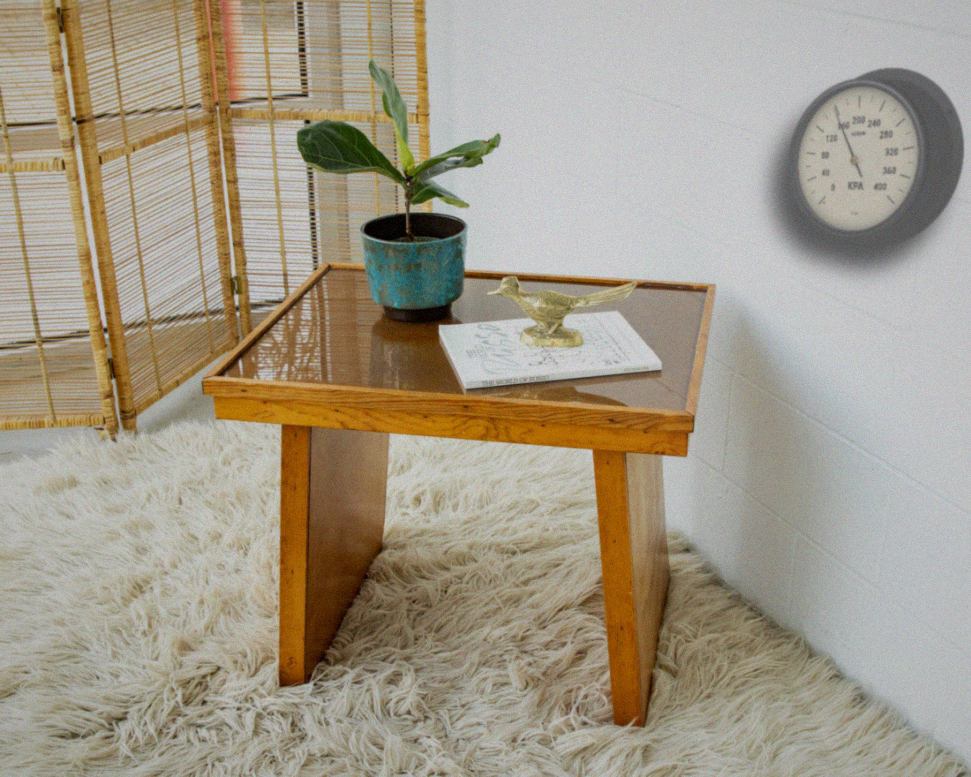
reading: 160
